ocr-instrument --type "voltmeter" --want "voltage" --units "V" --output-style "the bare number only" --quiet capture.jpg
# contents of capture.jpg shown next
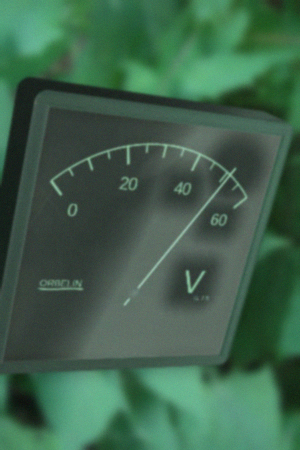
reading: 50
